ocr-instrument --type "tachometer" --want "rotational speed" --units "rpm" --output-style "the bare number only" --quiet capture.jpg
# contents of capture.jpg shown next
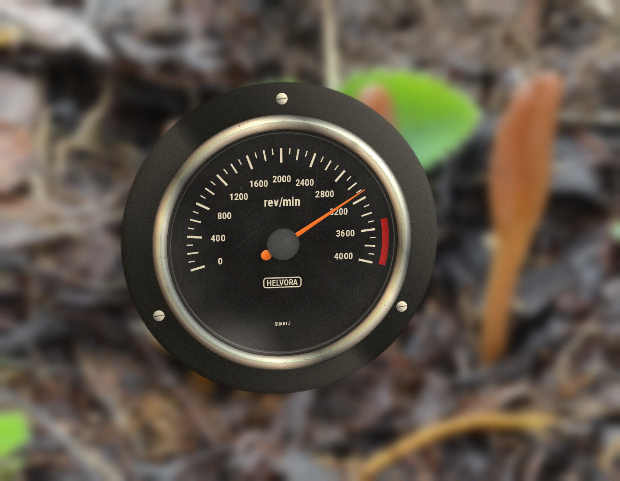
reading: 3100
